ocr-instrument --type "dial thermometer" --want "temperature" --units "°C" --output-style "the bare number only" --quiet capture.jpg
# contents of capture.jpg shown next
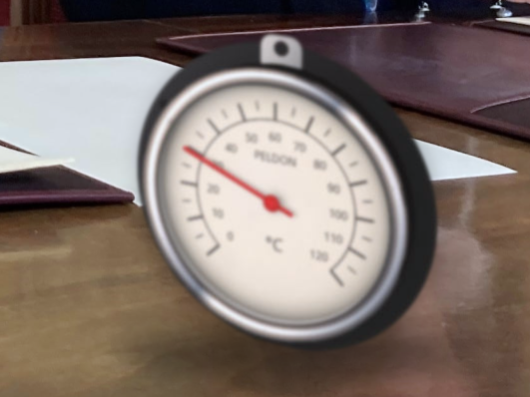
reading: 30
